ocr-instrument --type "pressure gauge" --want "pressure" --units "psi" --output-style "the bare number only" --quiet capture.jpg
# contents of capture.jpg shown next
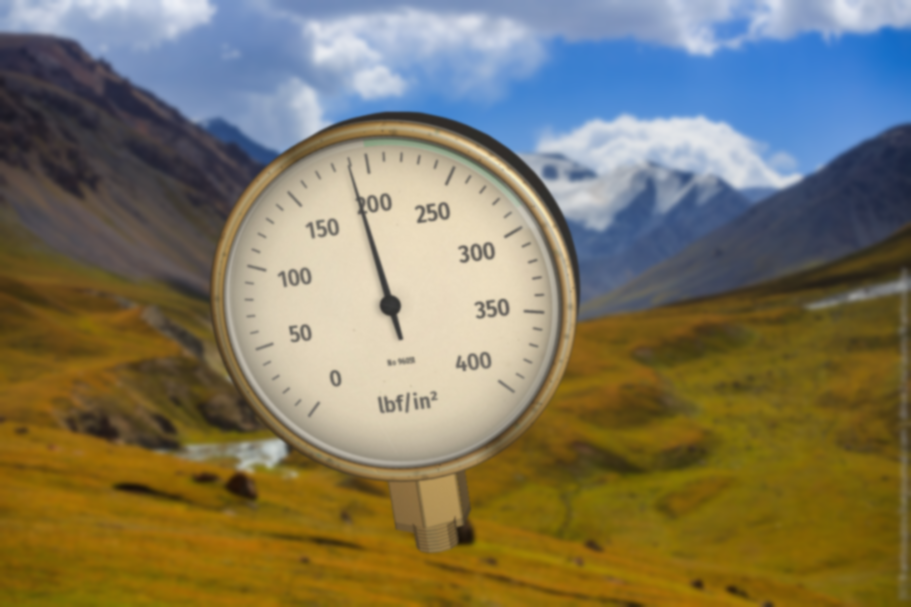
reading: 190
